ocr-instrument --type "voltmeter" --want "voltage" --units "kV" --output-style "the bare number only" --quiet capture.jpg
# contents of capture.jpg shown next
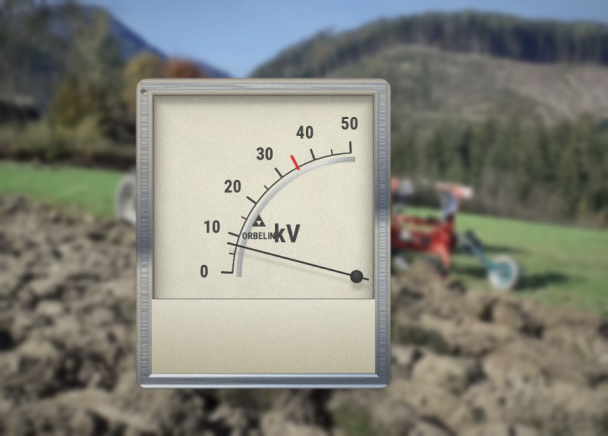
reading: 7.5
